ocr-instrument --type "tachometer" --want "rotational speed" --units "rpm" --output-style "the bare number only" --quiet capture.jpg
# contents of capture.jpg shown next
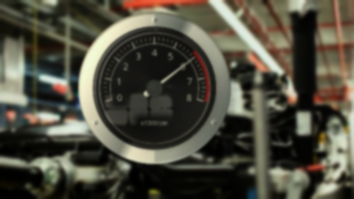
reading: 6000
